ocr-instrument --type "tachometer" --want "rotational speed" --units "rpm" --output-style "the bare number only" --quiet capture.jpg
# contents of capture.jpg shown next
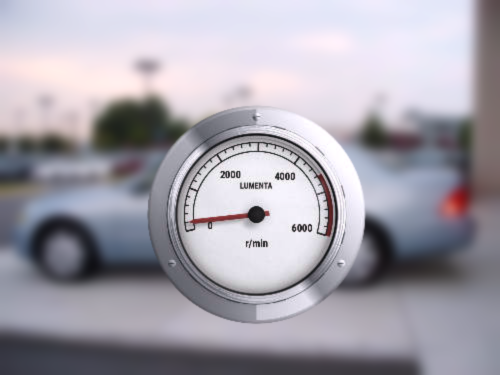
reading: 200
